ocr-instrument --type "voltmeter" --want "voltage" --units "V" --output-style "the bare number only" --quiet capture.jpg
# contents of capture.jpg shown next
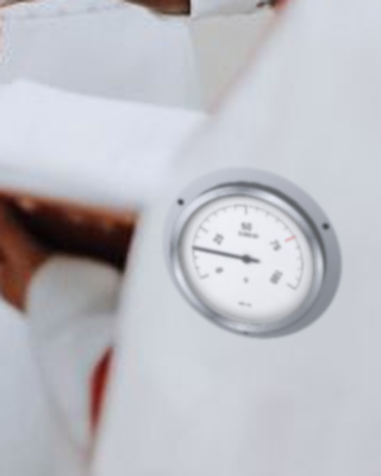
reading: 15
